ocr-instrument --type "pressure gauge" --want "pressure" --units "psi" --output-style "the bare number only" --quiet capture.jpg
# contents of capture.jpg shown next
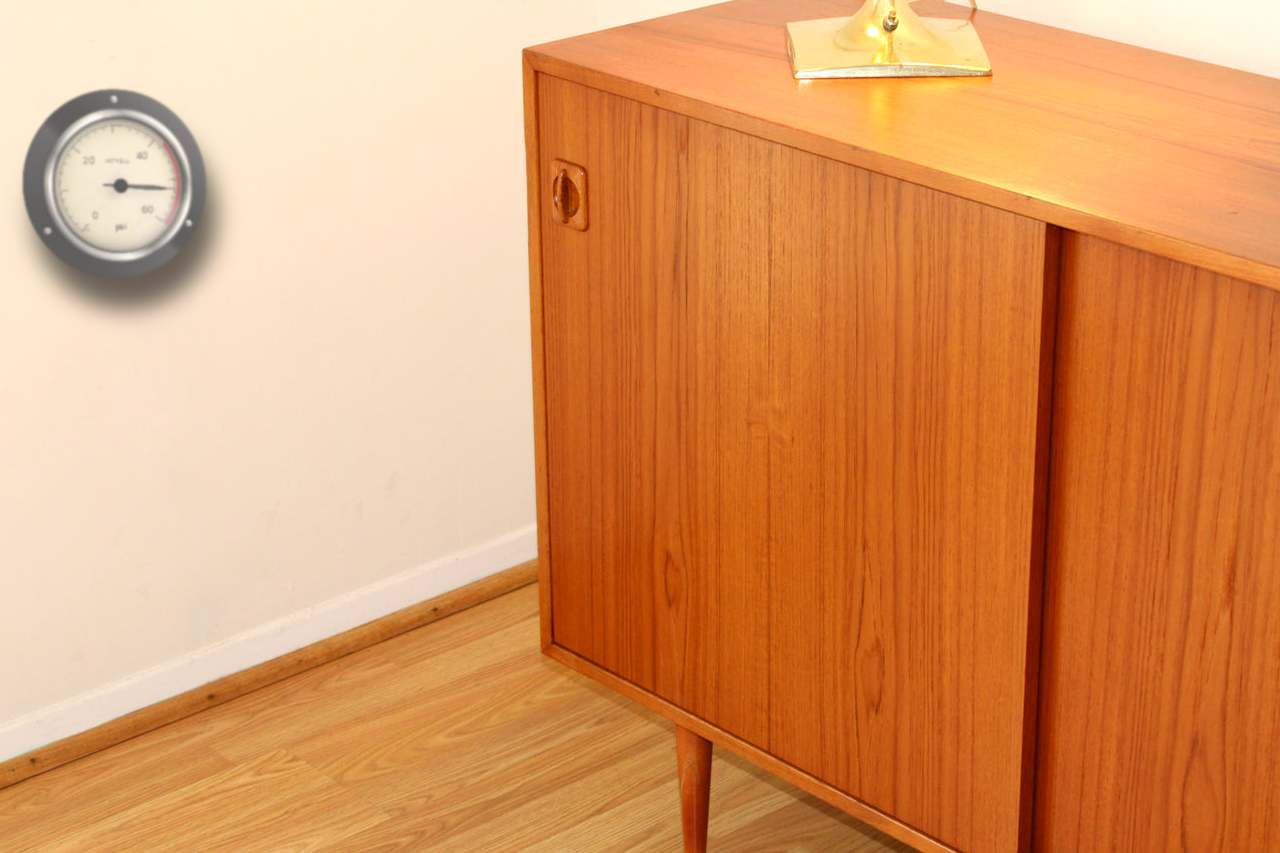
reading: 52
